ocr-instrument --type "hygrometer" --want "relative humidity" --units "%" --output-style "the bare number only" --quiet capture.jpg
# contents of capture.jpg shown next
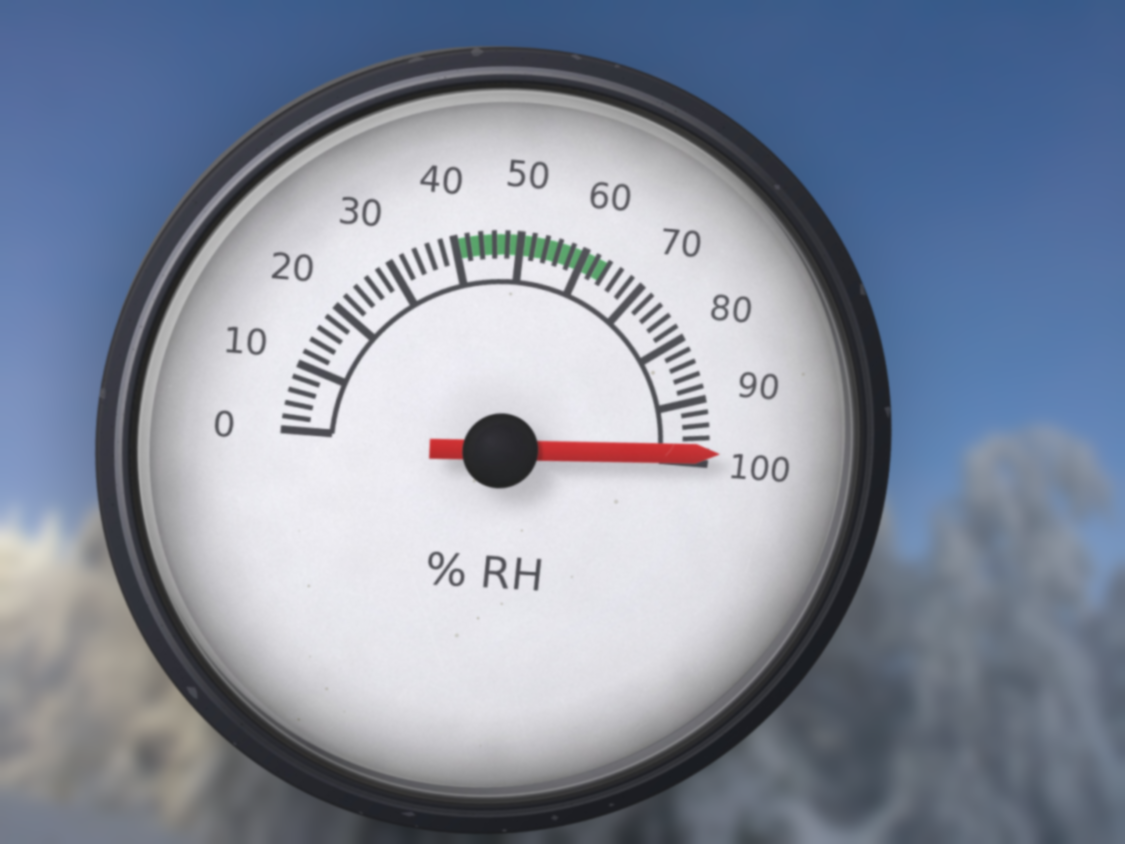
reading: 98
